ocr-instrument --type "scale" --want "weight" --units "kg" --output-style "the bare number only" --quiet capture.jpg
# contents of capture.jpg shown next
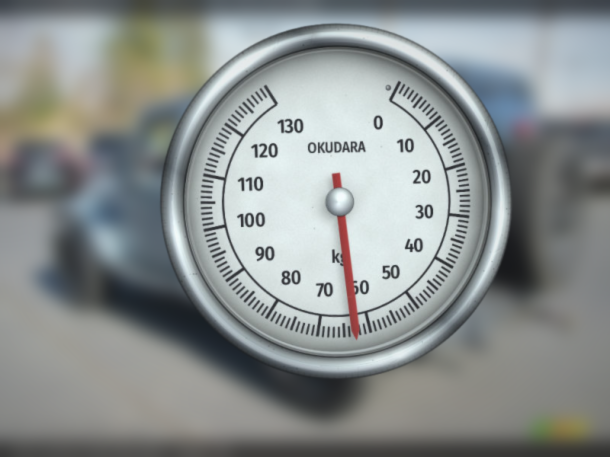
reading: 63
